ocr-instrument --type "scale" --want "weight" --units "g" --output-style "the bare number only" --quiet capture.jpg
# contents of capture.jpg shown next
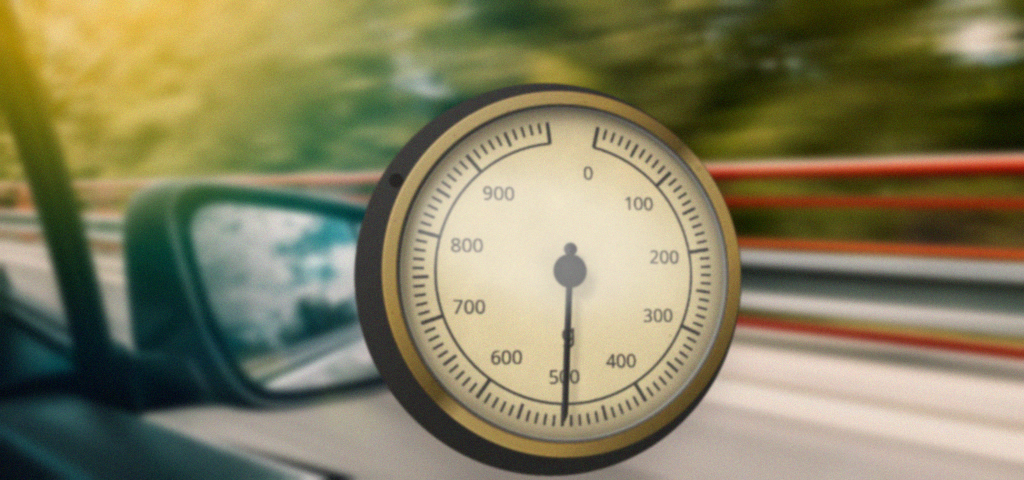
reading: 500
